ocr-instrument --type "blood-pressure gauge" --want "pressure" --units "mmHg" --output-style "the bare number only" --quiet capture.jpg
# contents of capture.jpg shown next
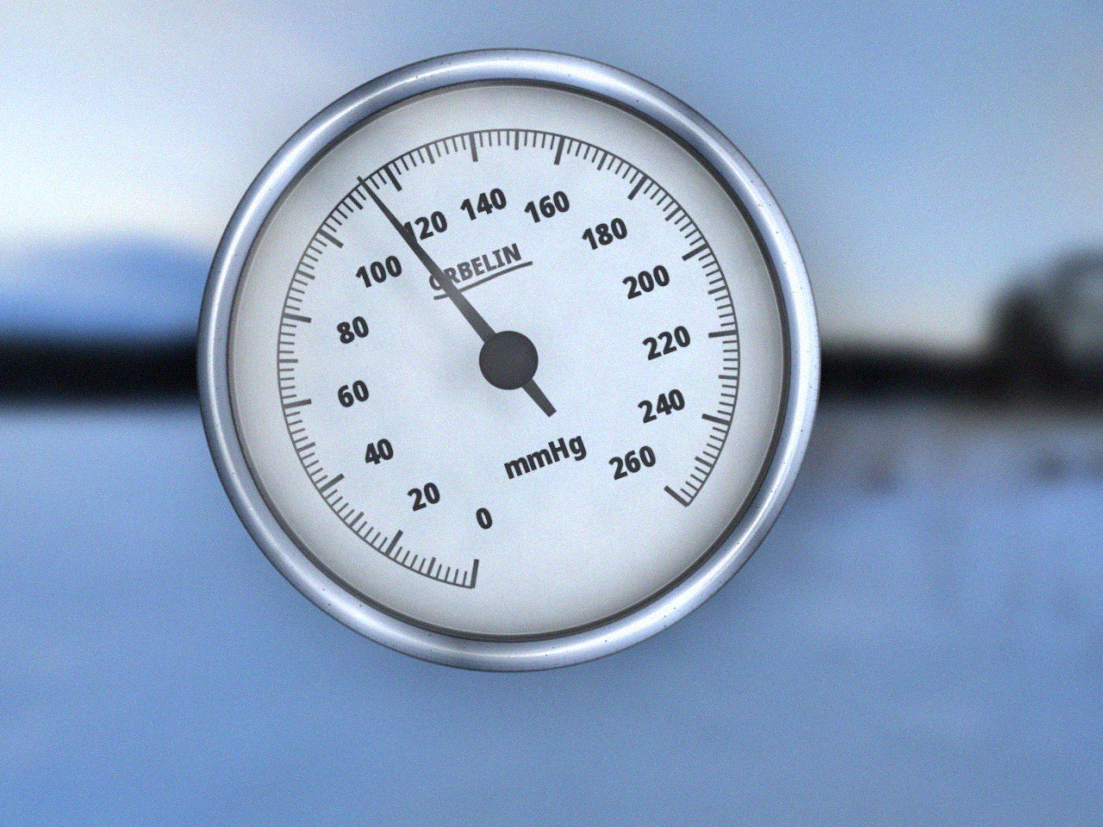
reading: 114
